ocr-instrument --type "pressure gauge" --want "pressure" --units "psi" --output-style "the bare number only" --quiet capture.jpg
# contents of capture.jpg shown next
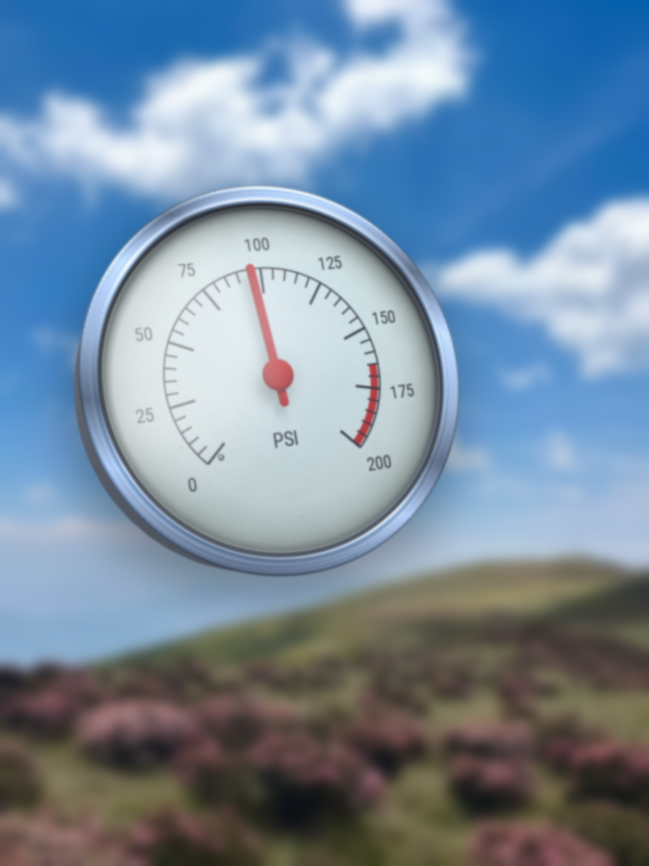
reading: 95
